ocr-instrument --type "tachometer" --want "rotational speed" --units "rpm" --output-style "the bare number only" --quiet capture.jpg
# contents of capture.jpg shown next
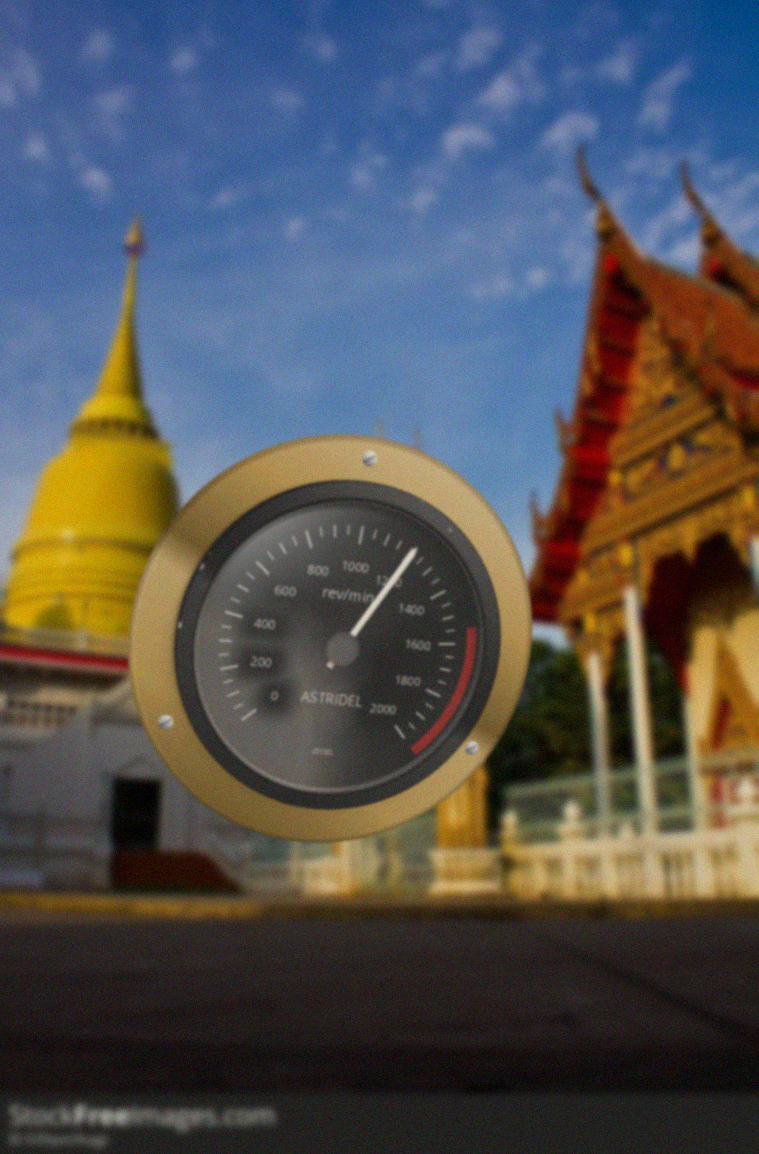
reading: 1200
